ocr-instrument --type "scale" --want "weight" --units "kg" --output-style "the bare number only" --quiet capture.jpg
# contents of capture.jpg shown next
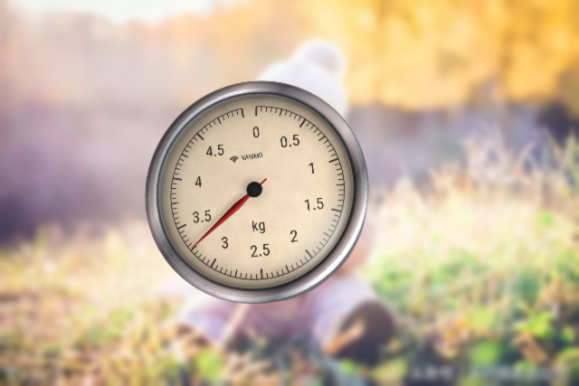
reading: 3.25
